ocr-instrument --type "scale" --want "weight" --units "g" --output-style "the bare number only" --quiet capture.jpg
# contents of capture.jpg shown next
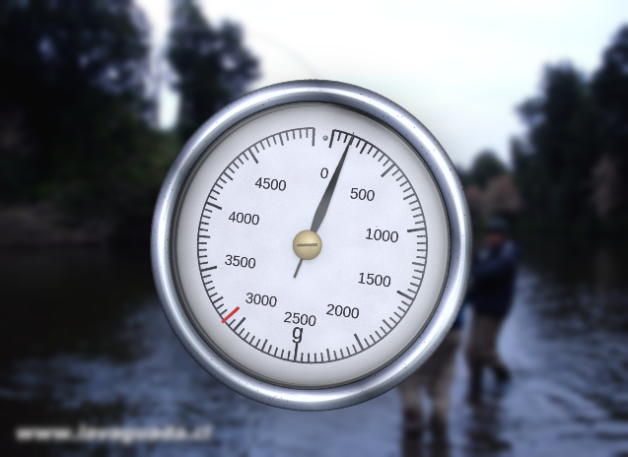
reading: 150
